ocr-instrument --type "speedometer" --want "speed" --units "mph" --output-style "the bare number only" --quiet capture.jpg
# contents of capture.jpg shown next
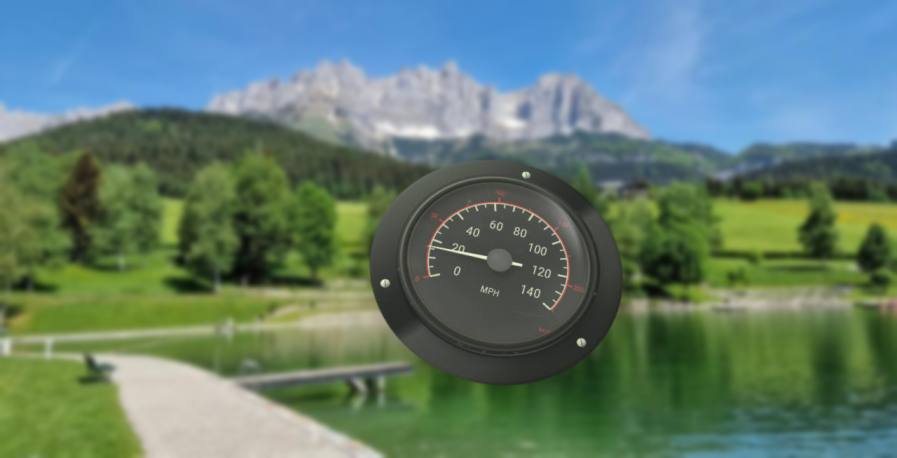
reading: 15
